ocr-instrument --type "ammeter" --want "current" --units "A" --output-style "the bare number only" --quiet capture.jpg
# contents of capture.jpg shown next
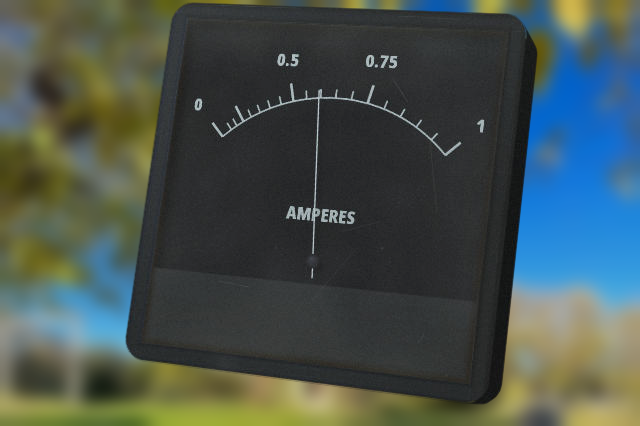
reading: 0.6
